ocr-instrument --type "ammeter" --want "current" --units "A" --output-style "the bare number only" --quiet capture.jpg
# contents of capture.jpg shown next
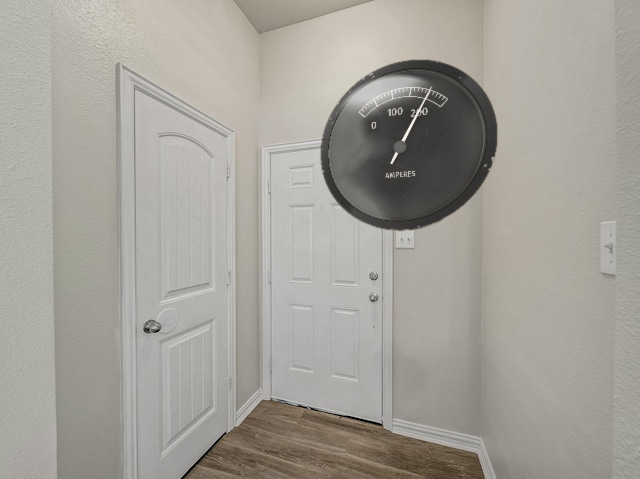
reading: 200
